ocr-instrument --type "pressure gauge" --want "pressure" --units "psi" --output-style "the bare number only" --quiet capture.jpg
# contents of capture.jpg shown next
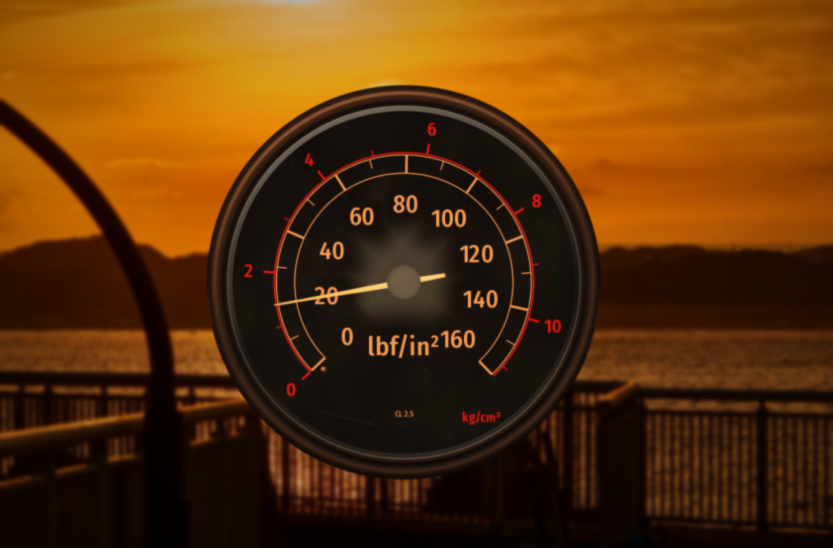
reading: 20
